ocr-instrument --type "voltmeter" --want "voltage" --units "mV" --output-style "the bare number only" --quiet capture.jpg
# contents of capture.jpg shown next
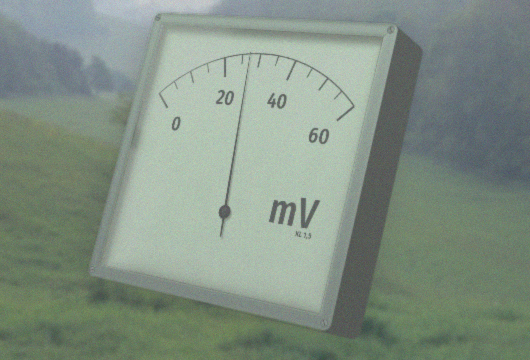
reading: 27.5
